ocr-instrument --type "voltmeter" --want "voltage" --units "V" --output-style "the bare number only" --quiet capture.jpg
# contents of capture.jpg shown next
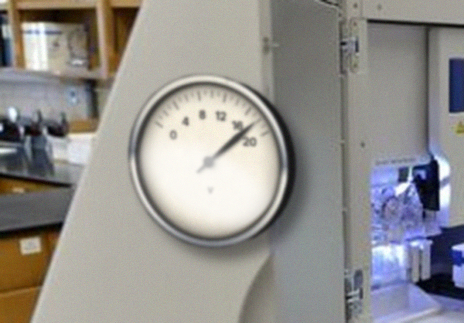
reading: 18
